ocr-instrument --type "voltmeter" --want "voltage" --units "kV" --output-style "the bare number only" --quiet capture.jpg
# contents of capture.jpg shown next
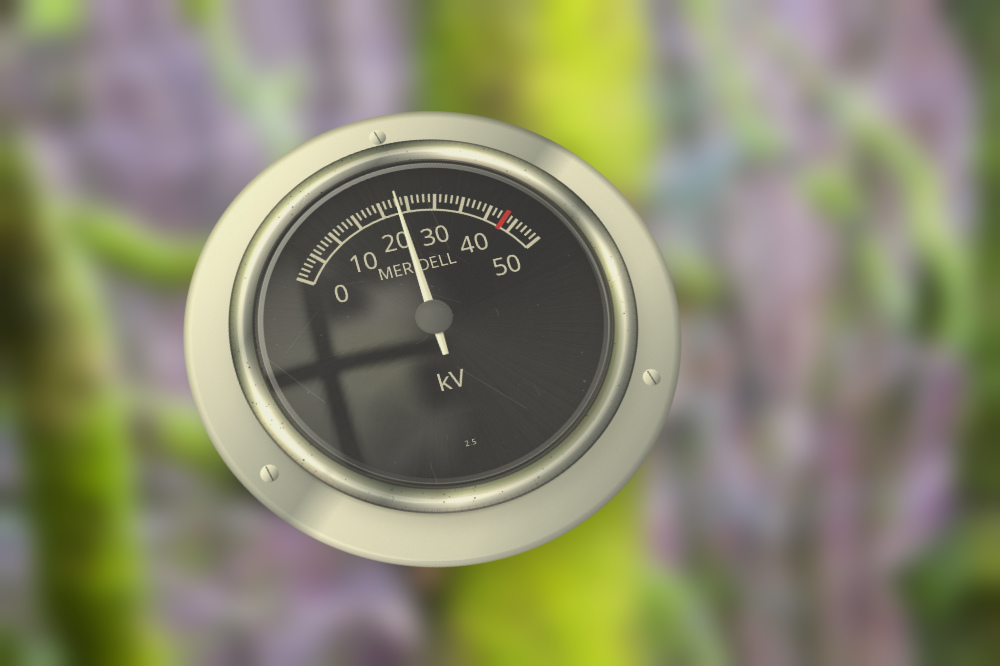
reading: 23
